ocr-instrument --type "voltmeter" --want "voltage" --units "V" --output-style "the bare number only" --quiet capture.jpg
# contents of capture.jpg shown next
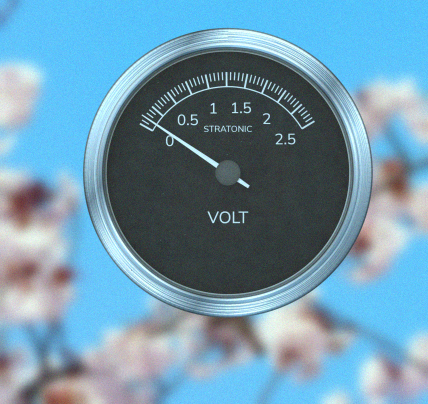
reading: 0.1
